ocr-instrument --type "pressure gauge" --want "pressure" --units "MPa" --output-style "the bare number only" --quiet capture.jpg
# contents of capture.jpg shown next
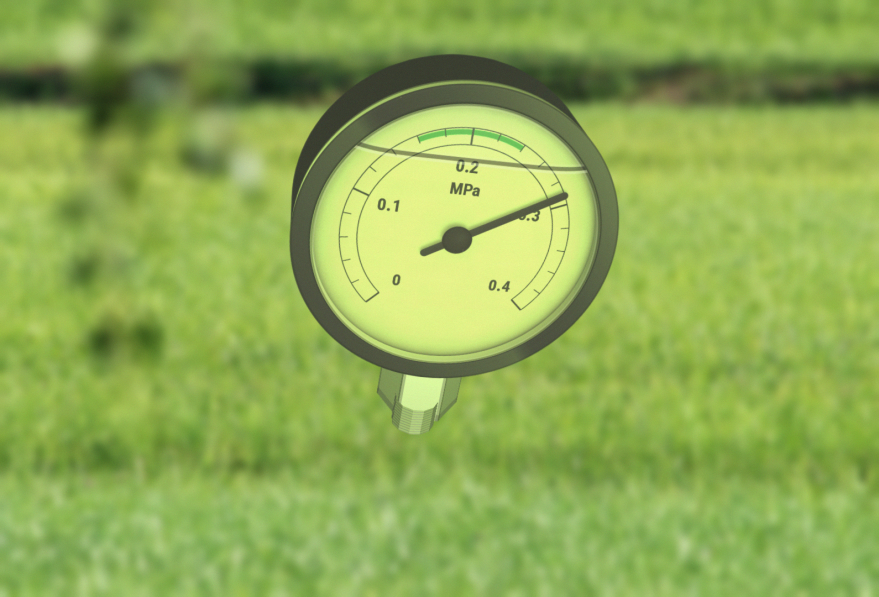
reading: 0.29
